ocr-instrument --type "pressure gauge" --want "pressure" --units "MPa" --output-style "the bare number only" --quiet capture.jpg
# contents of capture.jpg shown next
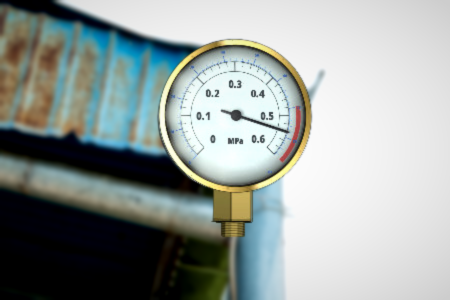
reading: 0.54
